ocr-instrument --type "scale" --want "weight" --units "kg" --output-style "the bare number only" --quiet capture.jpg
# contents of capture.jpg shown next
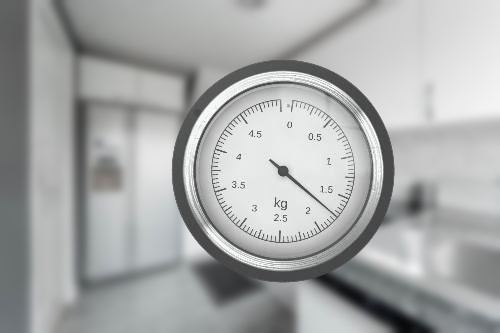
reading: 1.75
